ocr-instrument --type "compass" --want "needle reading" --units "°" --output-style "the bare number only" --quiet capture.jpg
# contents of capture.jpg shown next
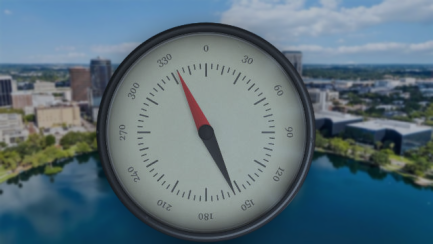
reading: 335
